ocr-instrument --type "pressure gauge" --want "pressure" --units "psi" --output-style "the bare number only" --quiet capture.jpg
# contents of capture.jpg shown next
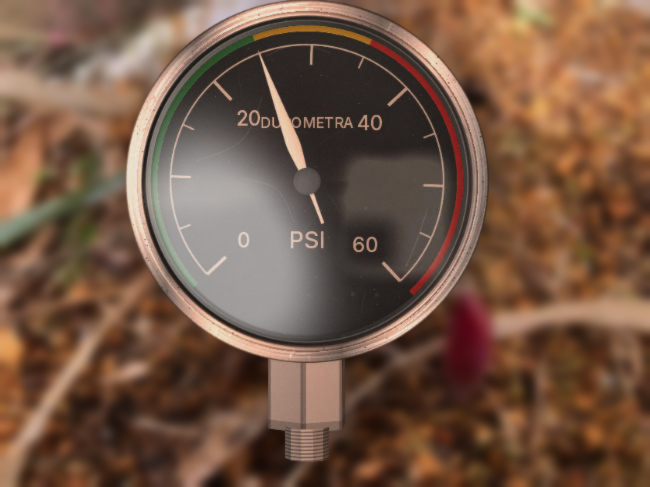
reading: 25
